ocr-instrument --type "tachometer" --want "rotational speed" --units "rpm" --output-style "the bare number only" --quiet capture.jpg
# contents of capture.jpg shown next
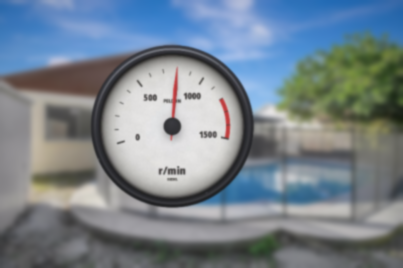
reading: 800
